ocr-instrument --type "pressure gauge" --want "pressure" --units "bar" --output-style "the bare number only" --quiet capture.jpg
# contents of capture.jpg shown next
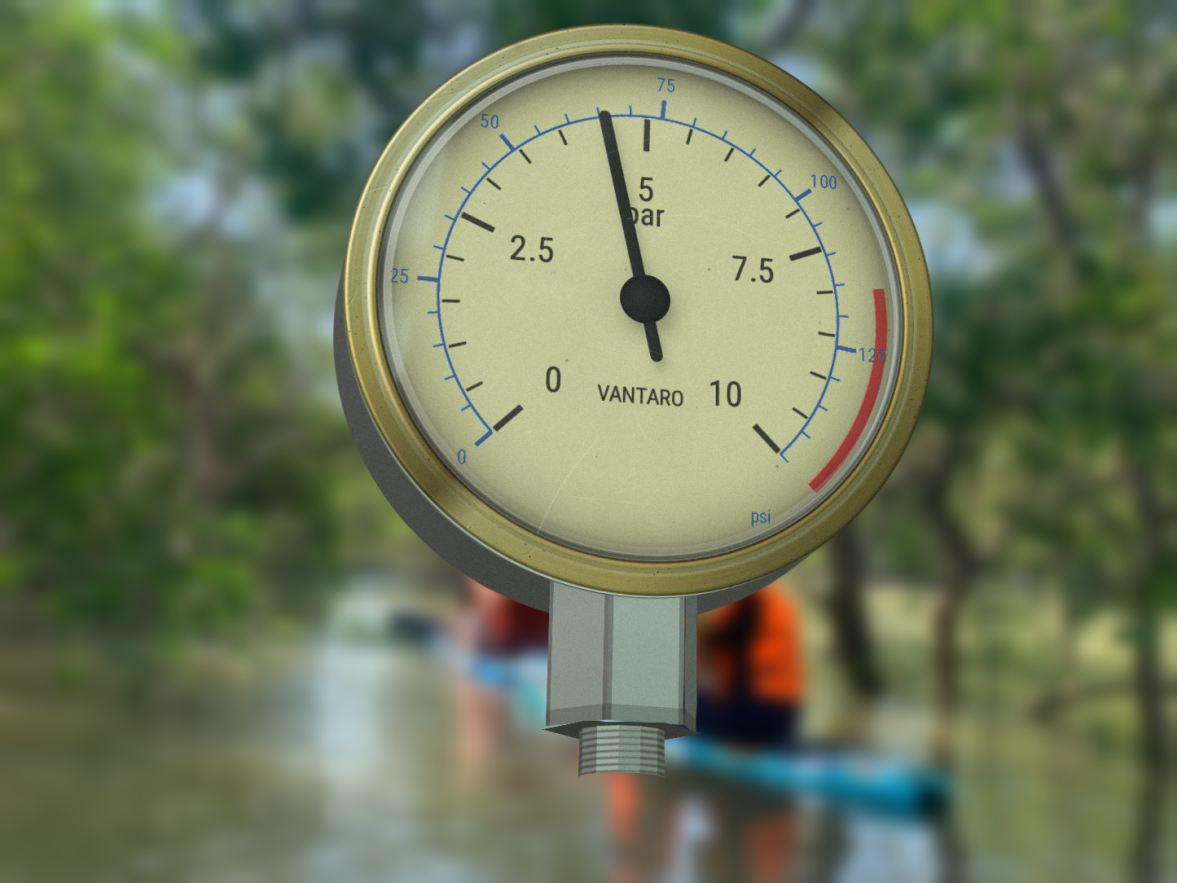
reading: 4.5
